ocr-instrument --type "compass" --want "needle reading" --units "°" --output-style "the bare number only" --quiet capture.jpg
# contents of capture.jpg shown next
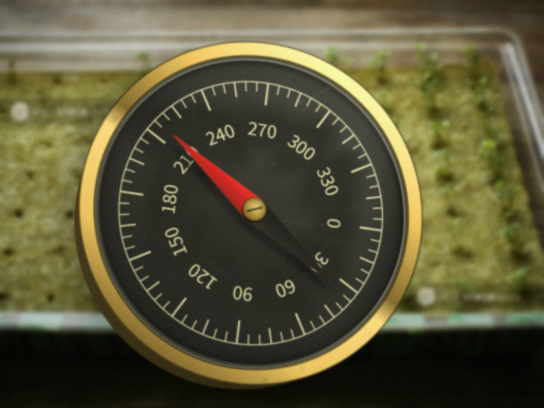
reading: 215
